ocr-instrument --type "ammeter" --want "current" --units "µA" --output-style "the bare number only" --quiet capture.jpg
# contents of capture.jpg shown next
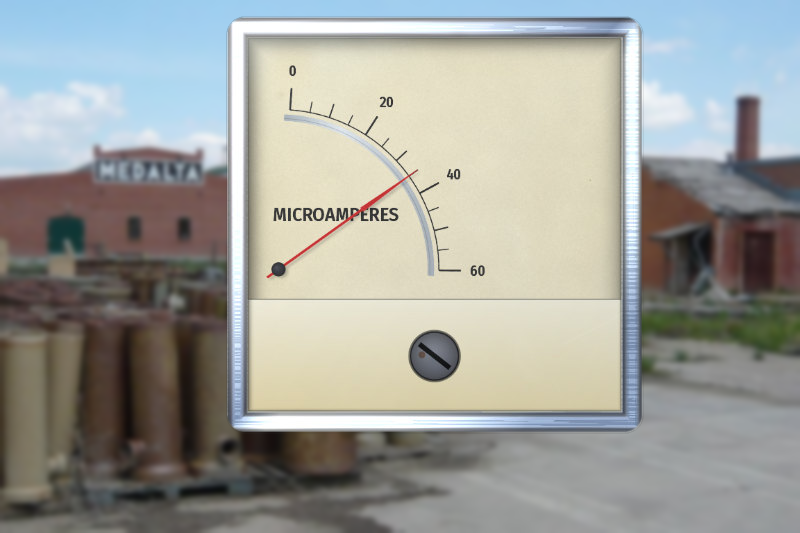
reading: 35
